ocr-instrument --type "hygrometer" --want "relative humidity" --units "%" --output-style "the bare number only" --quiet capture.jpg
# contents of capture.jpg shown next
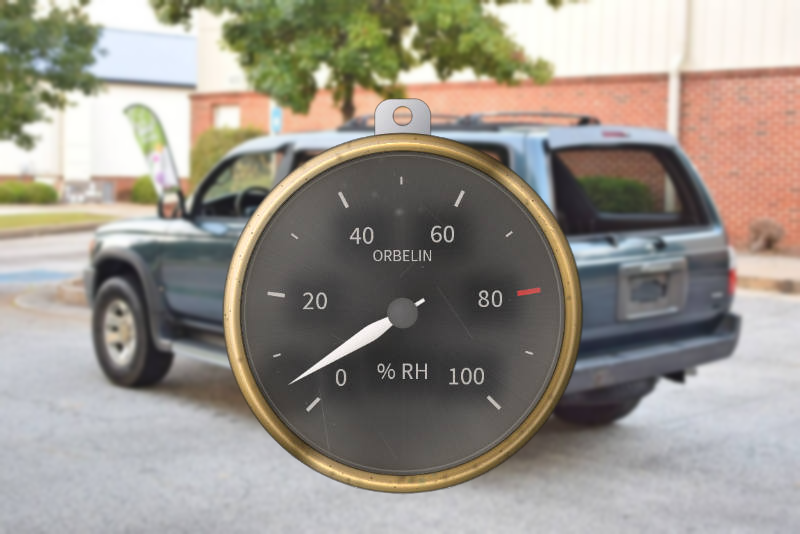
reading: 5
